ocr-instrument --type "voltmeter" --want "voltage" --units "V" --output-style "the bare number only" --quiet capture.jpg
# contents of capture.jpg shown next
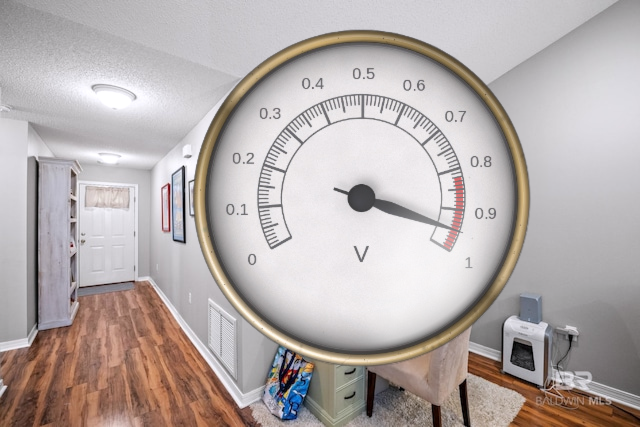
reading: 0.95
